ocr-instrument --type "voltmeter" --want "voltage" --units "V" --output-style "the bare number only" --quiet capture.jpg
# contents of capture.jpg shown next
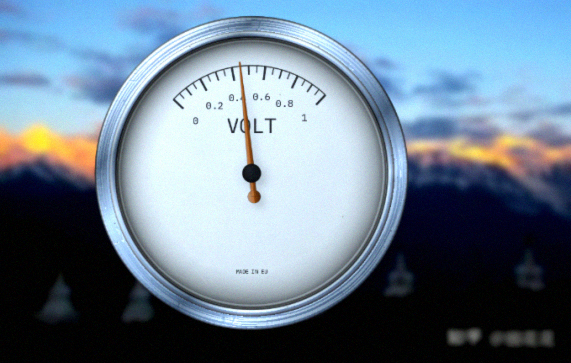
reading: 0.45
